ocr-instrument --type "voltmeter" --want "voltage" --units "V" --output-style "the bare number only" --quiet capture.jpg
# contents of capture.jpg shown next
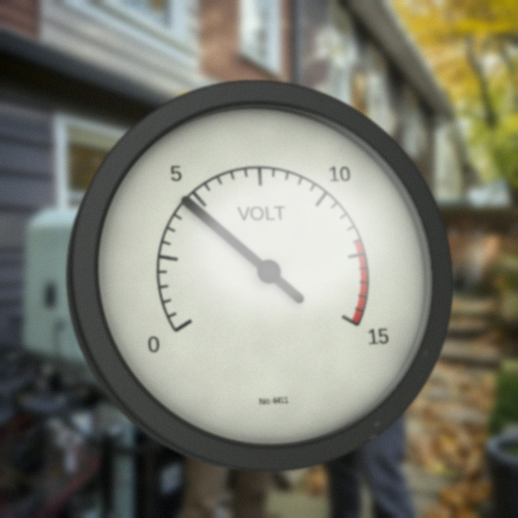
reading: 4.5
